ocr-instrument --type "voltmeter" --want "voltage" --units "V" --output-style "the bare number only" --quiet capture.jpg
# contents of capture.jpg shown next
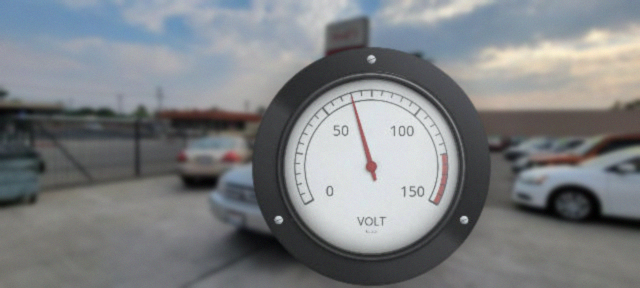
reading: 65
